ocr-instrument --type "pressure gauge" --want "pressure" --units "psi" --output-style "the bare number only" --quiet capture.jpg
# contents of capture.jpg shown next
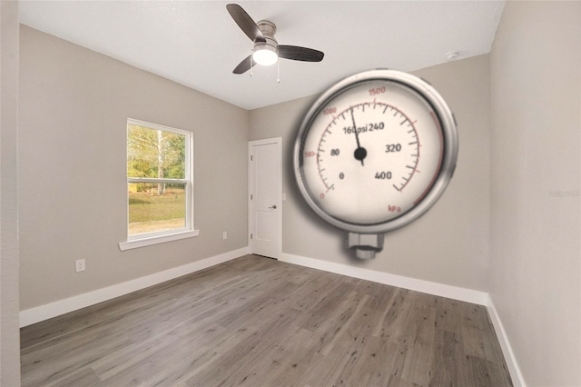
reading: 180
